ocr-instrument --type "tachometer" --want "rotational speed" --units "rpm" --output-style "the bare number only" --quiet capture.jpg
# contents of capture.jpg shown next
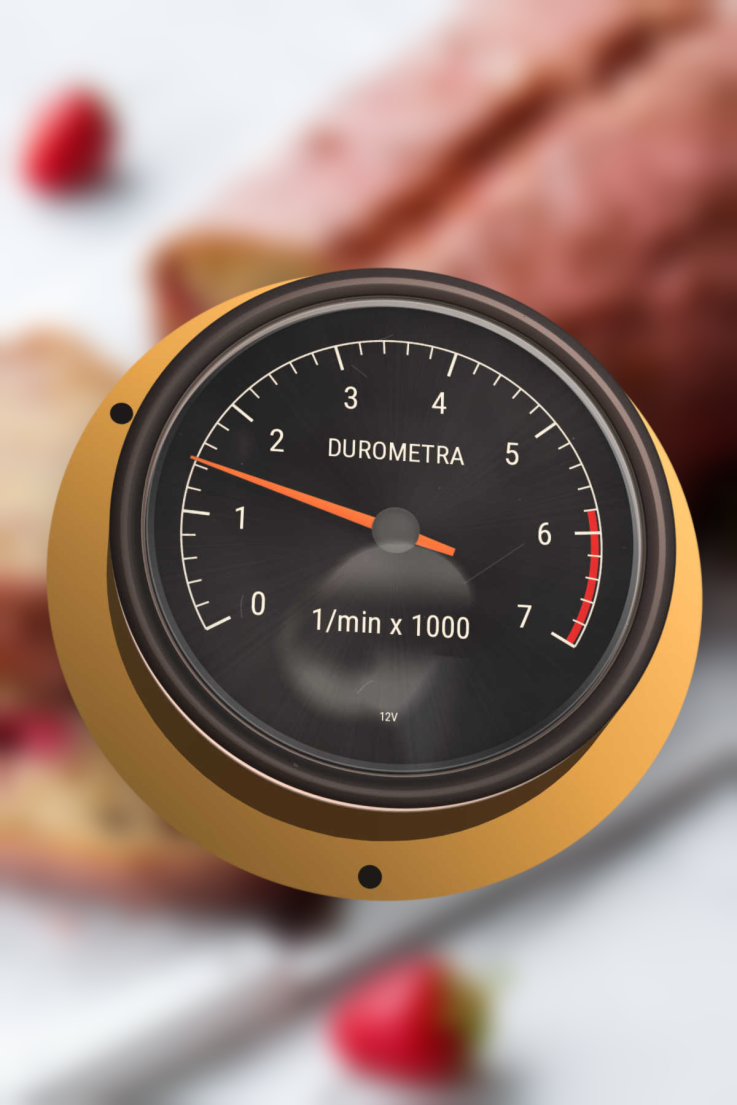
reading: 1400
